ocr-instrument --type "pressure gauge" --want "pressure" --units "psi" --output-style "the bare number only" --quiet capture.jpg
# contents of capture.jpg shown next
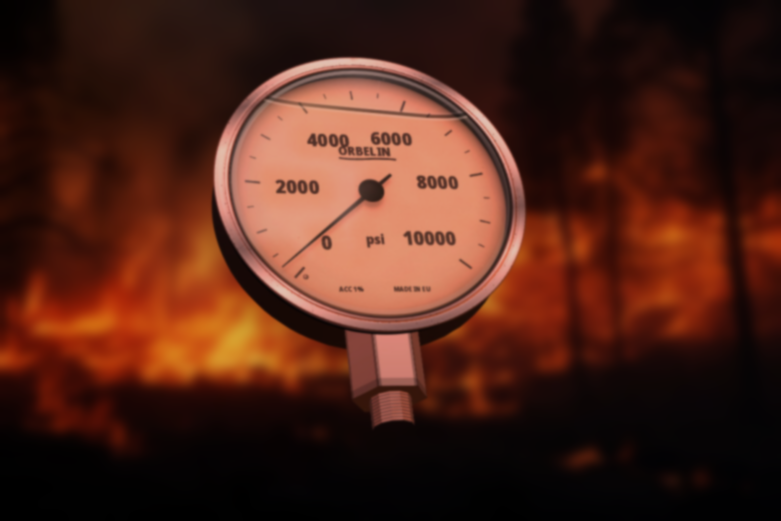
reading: 250
